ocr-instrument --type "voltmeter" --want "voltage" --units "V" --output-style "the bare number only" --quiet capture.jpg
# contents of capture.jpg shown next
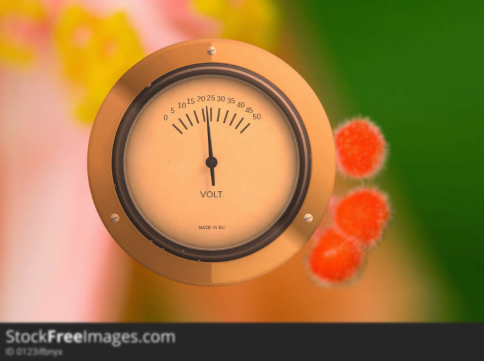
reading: 22.5
